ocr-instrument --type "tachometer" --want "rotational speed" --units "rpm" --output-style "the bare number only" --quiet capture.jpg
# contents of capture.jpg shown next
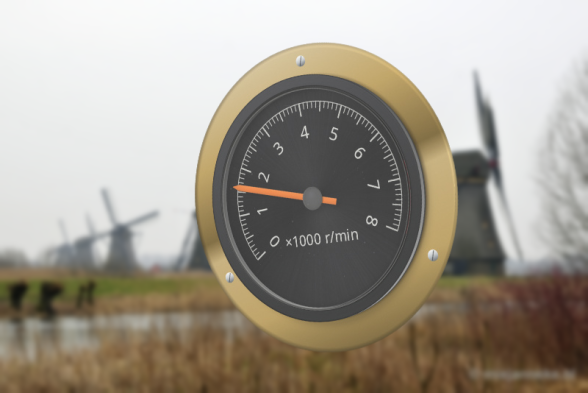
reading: 1600
